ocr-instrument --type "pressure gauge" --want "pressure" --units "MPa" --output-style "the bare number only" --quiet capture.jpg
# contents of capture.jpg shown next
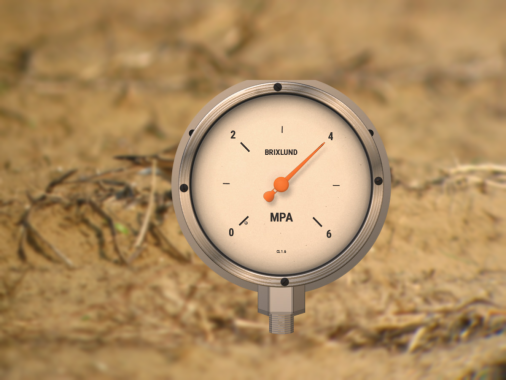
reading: 4
